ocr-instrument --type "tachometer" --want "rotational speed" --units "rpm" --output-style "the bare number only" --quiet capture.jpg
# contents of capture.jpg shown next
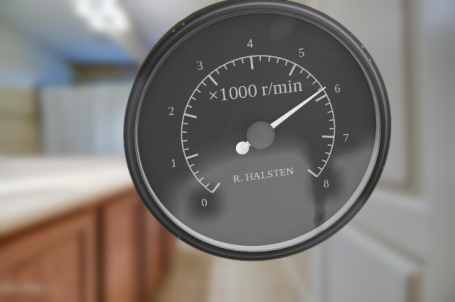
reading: 5800
